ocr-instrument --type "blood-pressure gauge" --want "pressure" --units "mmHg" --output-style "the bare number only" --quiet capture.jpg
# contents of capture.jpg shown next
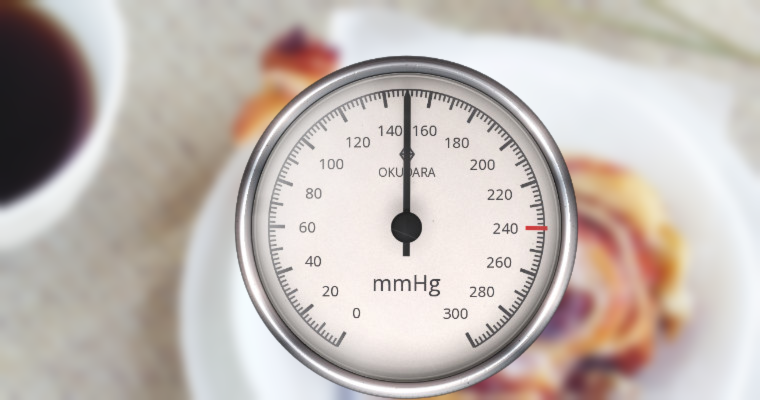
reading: 150
